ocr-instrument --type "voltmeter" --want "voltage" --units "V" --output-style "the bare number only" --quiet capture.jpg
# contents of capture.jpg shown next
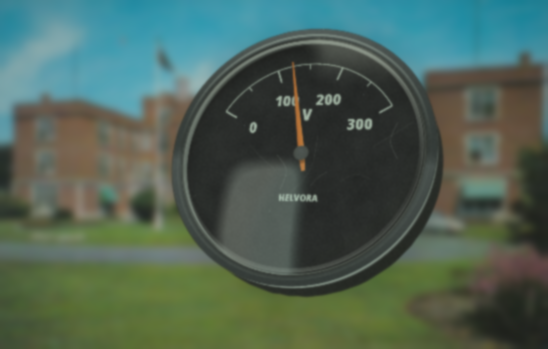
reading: 125
